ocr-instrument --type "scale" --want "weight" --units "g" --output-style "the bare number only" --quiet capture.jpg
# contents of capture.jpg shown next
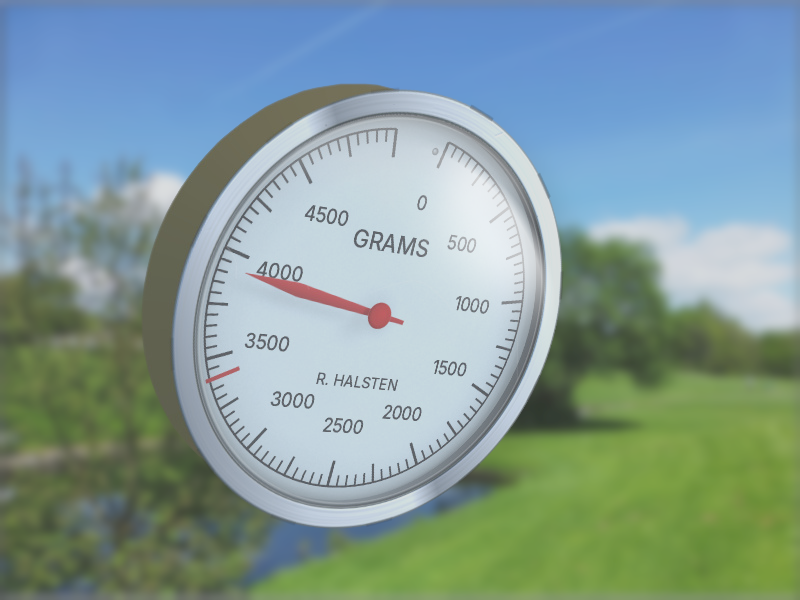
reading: 3925
